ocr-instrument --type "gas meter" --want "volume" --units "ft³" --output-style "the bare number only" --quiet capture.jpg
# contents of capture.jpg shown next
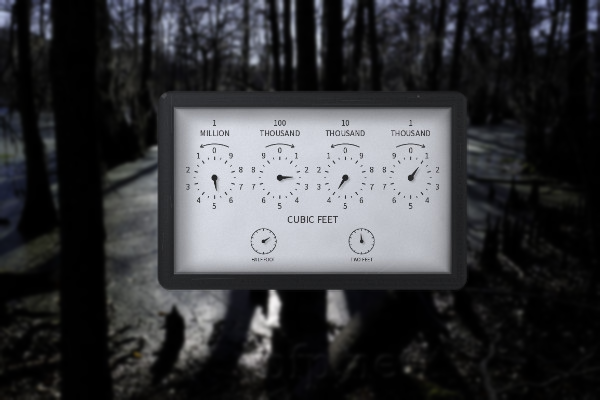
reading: 524100
